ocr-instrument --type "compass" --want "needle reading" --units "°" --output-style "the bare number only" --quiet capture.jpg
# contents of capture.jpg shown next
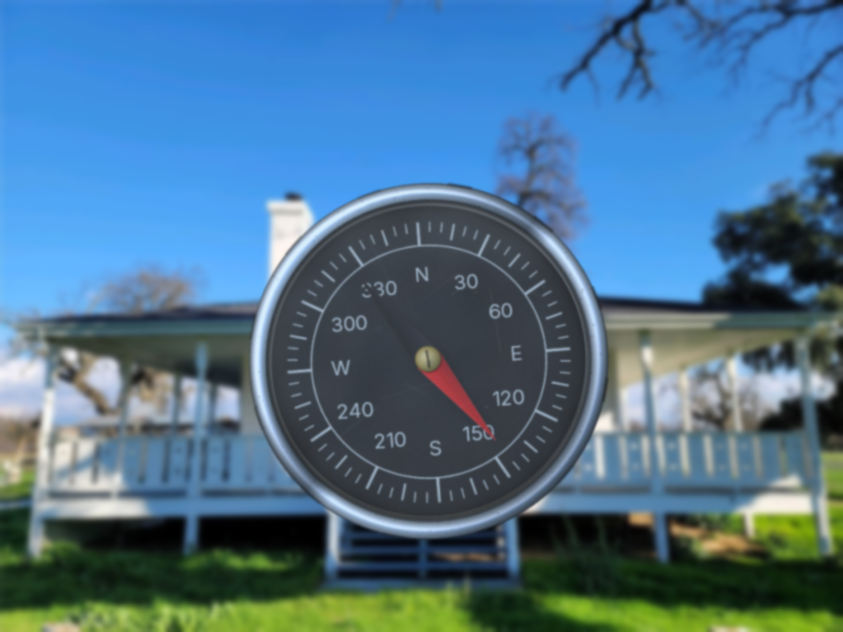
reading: 145
